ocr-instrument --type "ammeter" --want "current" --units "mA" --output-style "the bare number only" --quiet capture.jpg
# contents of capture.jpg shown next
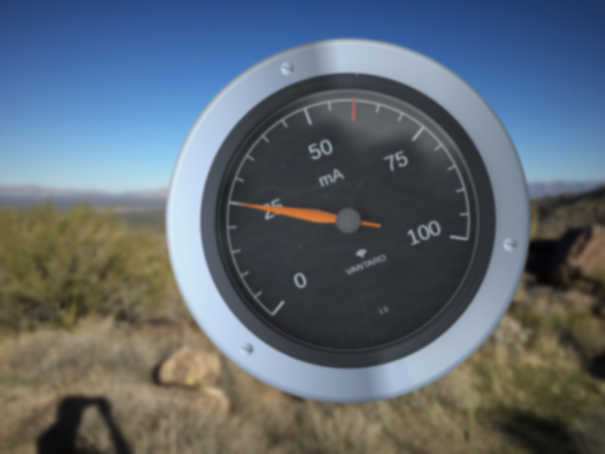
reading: 25
